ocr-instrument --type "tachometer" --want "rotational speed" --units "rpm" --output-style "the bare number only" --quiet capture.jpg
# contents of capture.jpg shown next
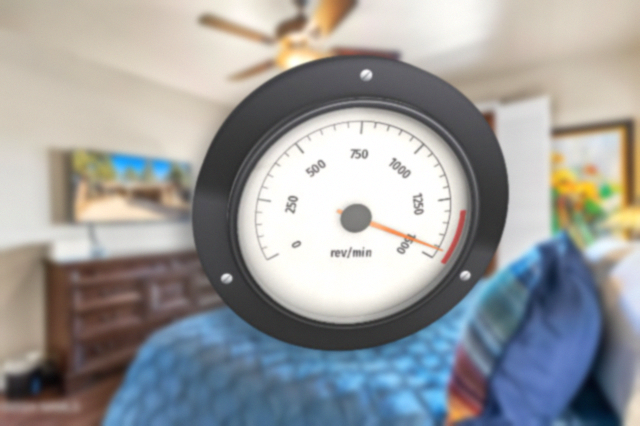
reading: 1450
